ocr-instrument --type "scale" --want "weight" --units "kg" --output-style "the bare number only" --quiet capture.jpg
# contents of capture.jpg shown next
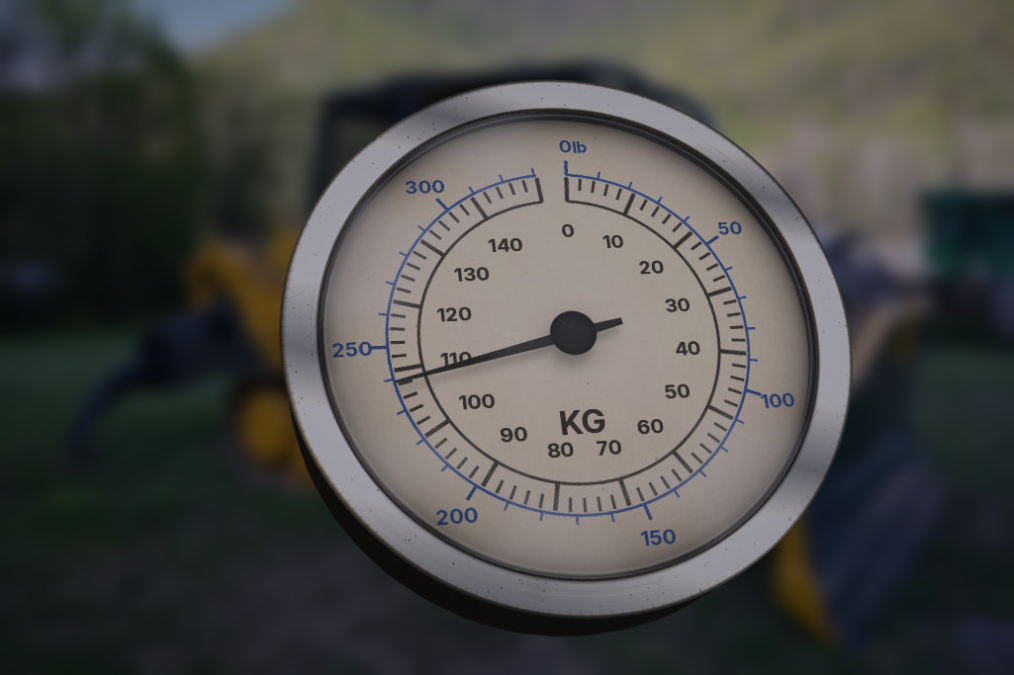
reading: 108
